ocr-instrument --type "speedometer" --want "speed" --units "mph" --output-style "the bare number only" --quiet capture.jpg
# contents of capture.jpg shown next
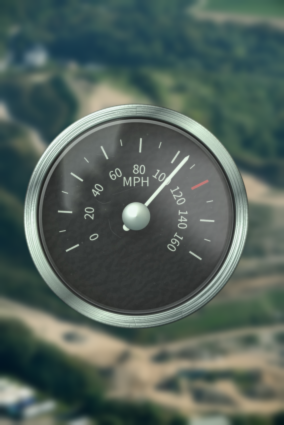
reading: 105
